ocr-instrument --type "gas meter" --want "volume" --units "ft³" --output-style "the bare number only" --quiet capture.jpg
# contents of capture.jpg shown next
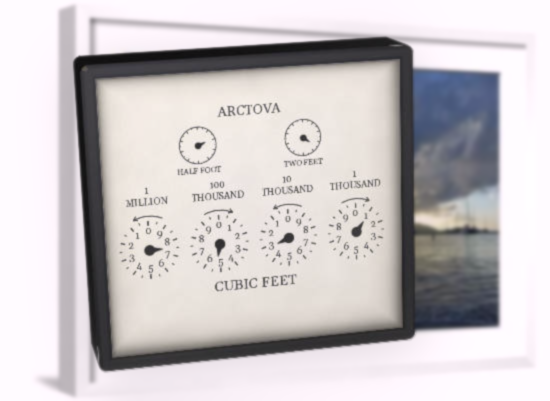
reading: 753100
